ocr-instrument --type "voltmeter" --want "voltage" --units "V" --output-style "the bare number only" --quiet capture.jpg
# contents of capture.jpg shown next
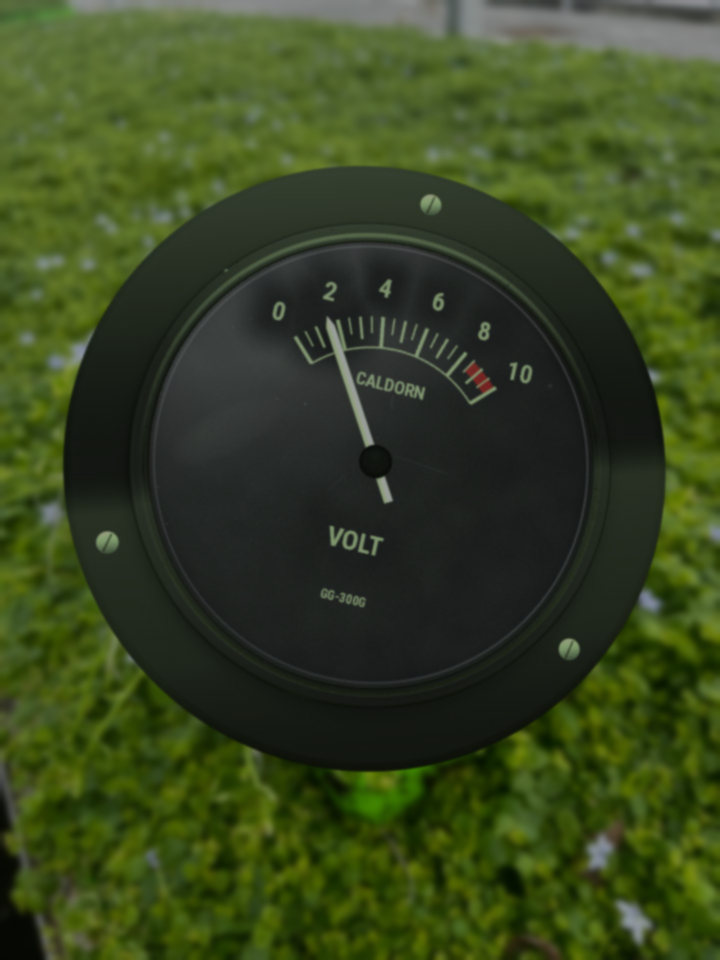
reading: 1.5
